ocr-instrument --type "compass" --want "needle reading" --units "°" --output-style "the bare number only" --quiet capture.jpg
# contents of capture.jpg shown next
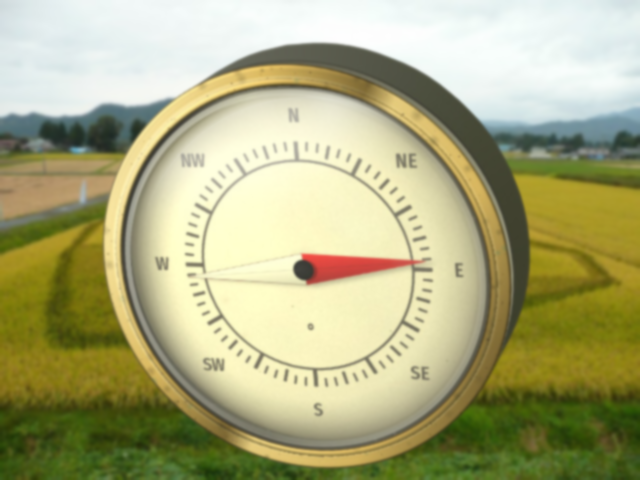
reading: 85
